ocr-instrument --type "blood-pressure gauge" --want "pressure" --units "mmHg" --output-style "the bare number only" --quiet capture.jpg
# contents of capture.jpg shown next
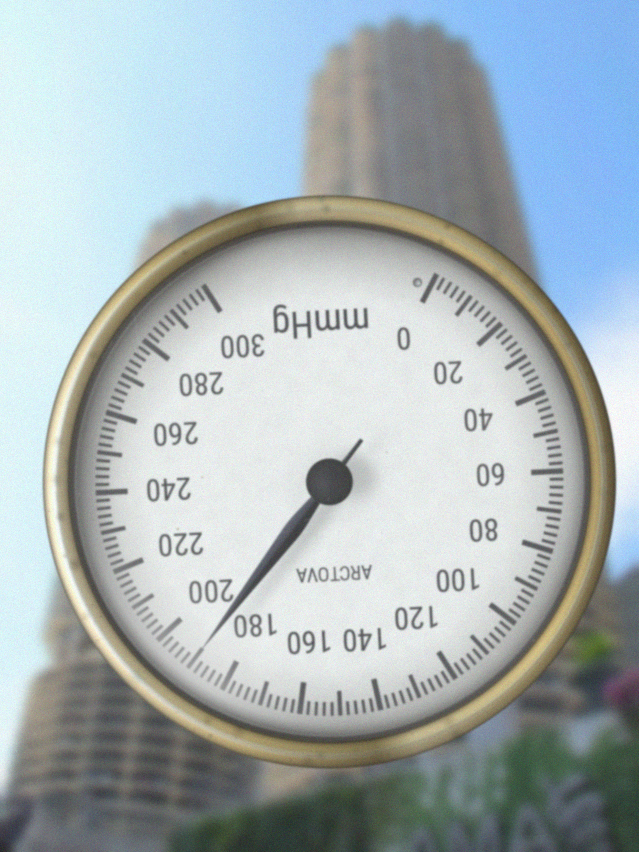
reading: 190
